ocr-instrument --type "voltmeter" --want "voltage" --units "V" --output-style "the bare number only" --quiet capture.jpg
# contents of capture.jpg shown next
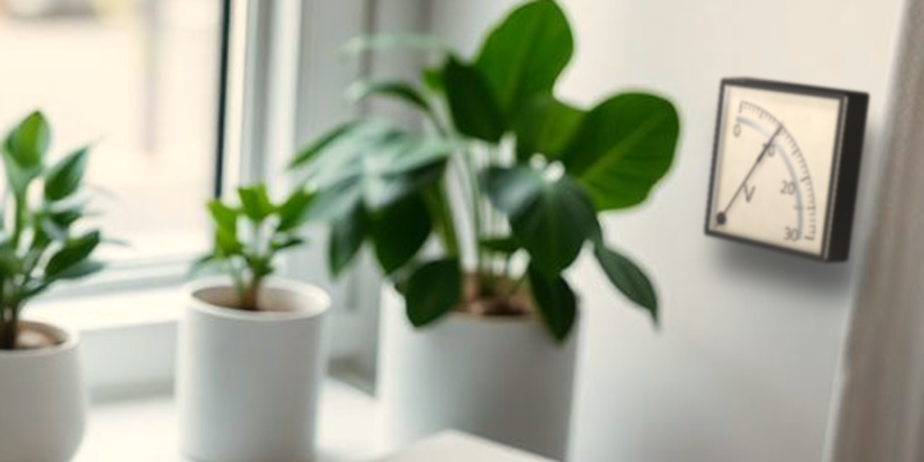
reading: 10
